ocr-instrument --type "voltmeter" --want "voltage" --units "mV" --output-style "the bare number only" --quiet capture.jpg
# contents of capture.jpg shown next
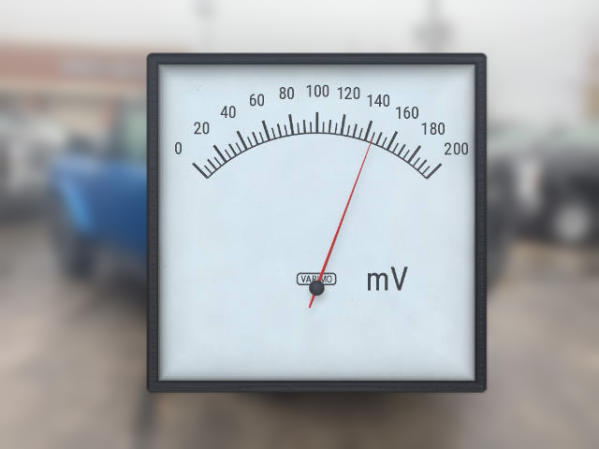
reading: 145
